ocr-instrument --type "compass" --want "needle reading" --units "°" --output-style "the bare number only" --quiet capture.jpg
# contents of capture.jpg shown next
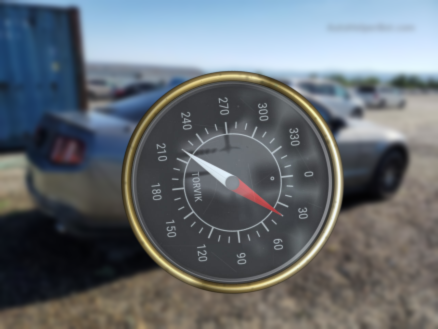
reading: 40
